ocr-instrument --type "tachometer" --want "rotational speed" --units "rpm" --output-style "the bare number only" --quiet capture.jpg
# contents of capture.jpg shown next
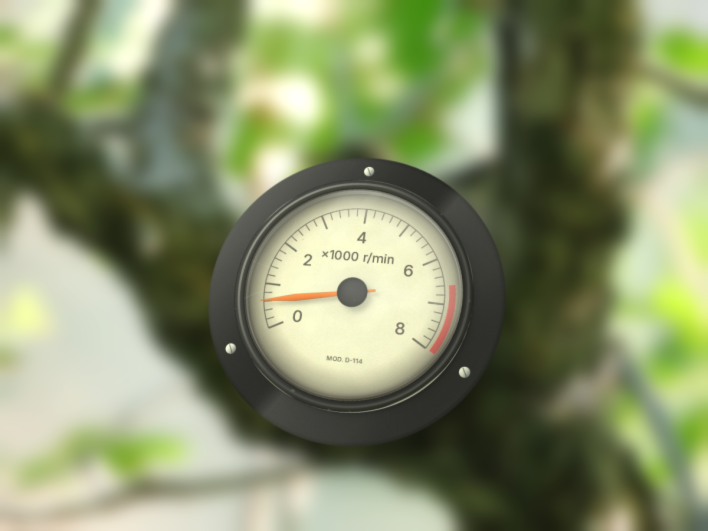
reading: 600
